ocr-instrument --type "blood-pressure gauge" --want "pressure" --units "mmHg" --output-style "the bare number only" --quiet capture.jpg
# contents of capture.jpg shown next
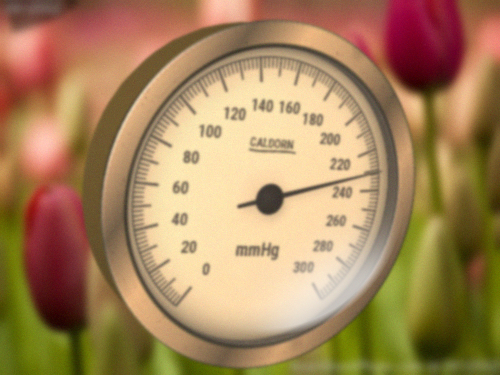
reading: 230
